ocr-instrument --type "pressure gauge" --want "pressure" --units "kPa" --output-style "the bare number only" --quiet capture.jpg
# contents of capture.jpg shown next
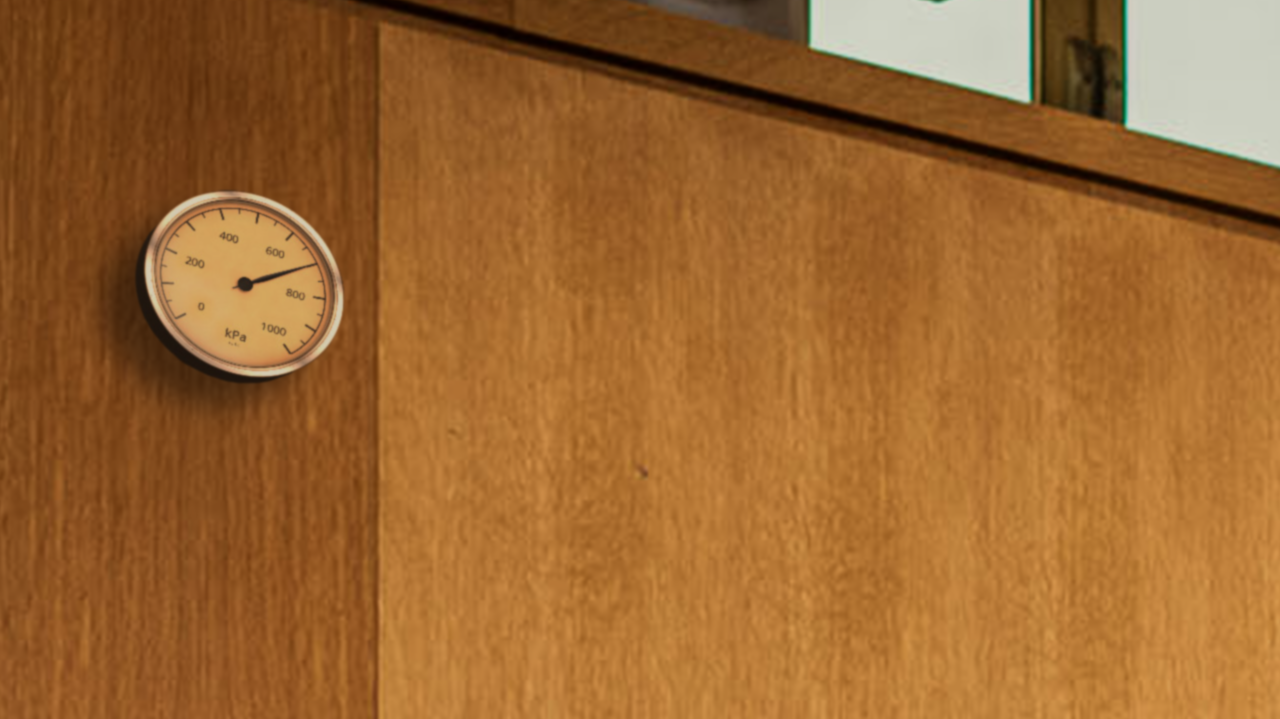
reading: 700
